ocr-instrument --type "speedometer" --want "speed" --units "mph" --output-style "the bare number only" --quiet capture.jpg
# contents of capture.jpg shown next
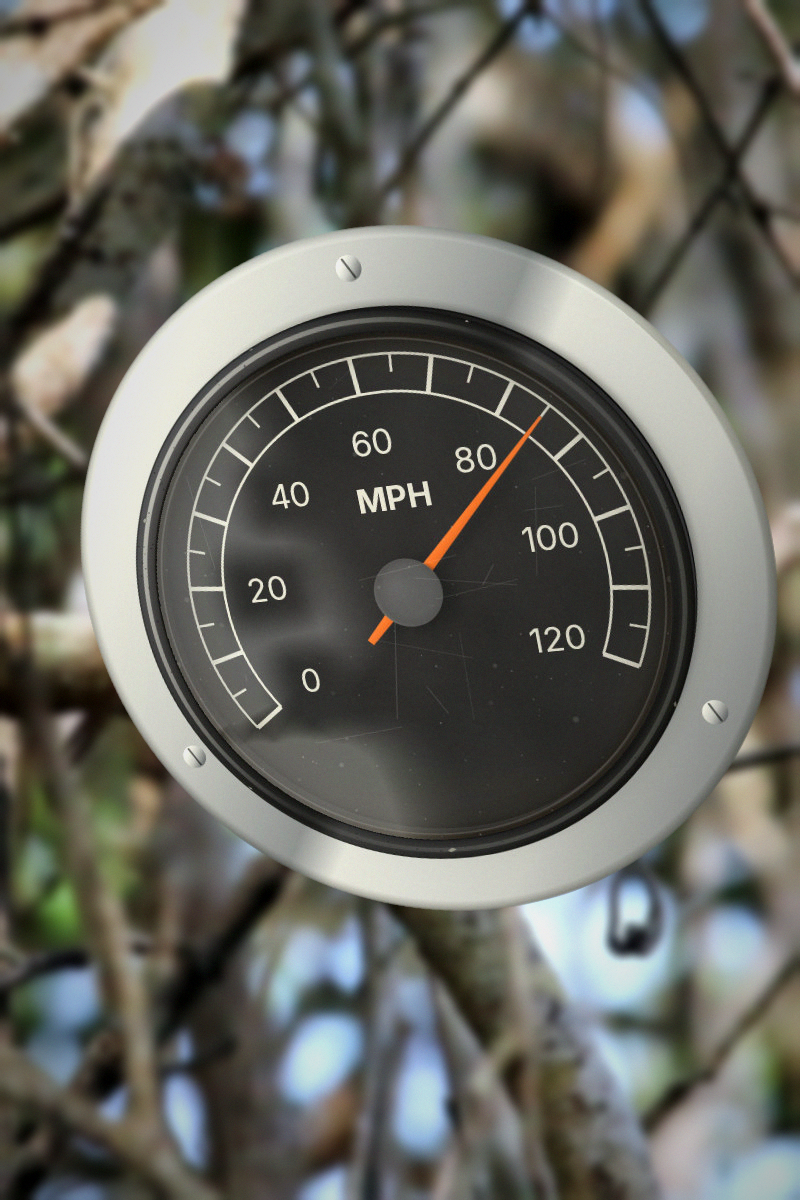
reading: 85
